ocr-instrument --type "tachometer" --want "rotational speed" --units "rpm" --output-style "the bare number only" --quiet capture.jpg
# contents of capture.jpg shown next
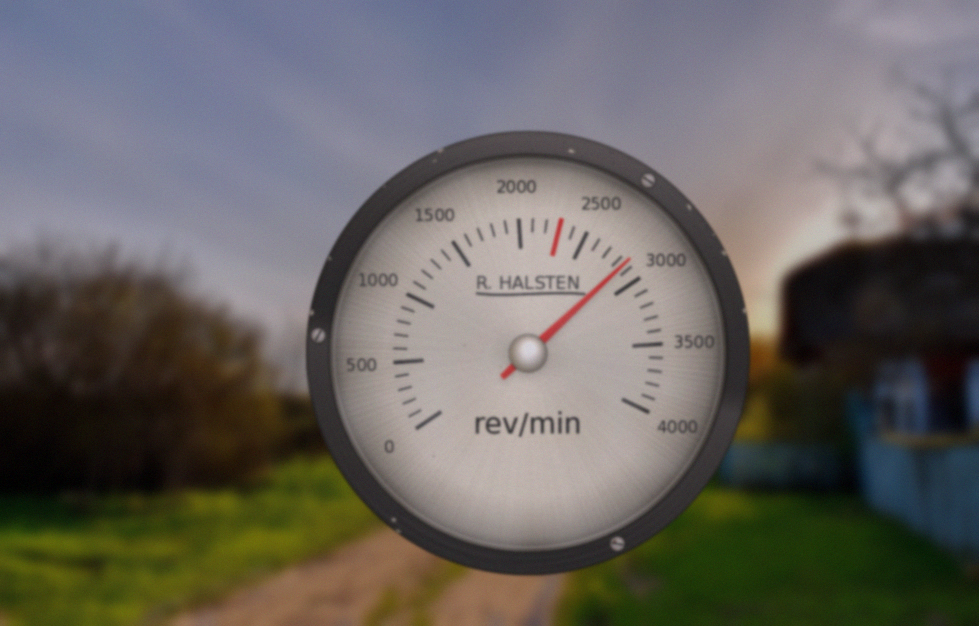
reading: 2850
